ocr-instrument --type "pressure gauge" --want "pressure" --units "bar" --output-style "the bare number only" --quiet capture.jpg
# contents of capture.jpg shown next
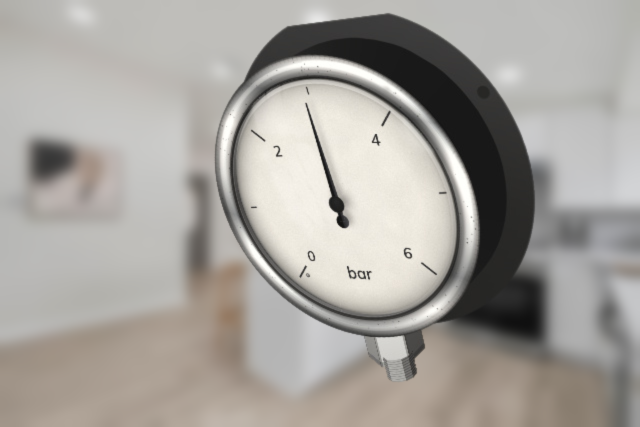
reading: 3
